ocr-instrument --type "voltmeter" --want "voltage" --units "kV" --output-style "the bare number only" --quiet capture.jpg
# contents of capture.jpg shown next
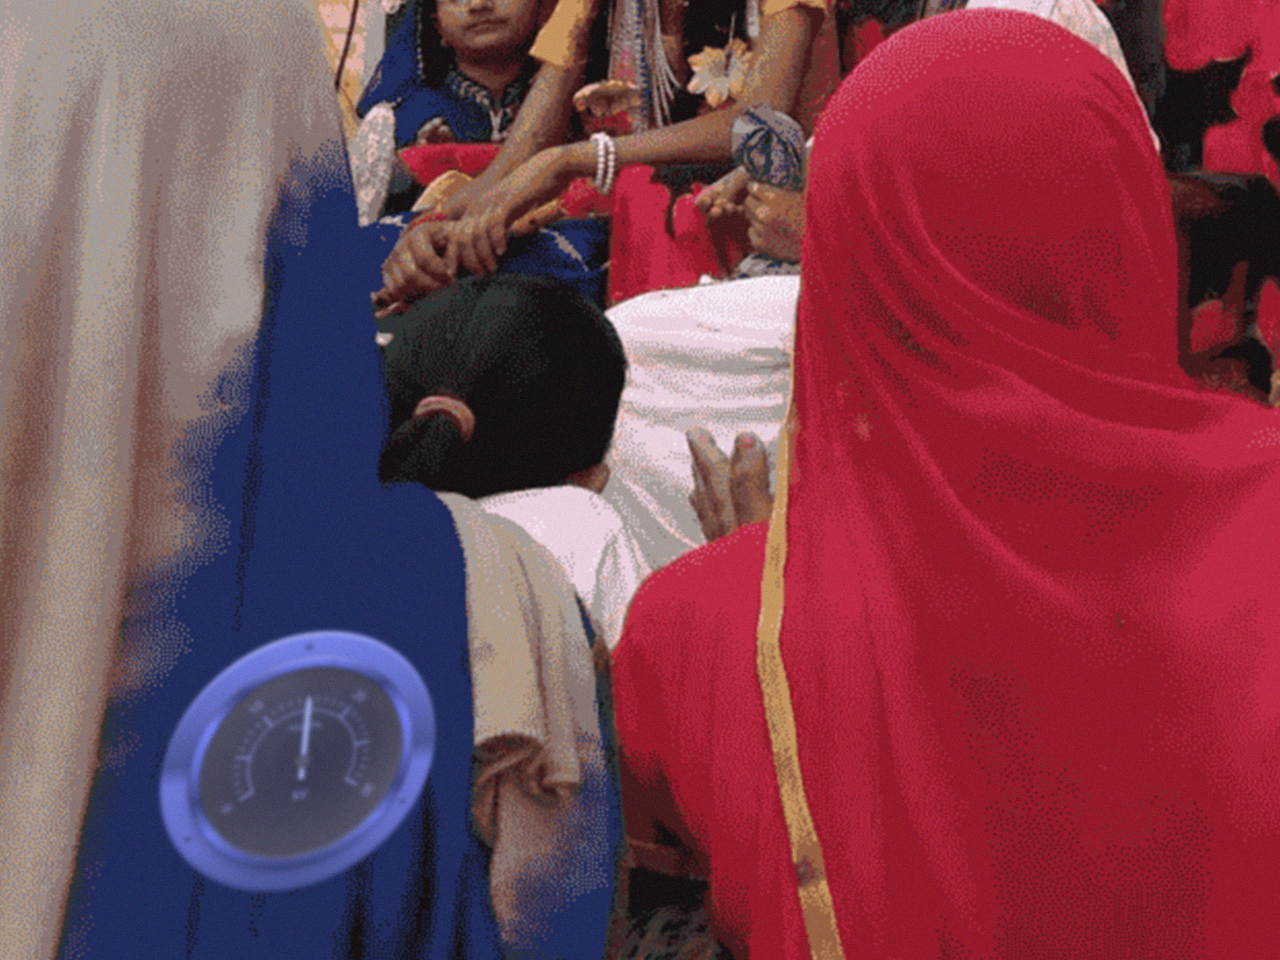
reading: 15
